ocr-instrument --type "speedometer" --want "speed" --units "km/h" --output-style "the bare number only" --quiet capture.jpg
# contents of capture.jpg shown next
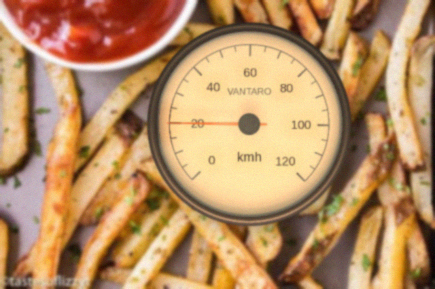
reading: 20
